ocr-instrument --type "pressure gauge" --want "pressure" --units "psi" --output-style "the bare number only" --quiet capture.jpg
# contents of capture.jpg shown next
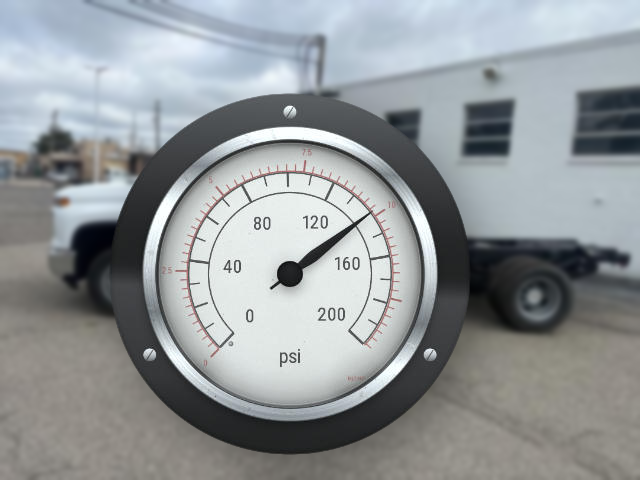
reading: 140
